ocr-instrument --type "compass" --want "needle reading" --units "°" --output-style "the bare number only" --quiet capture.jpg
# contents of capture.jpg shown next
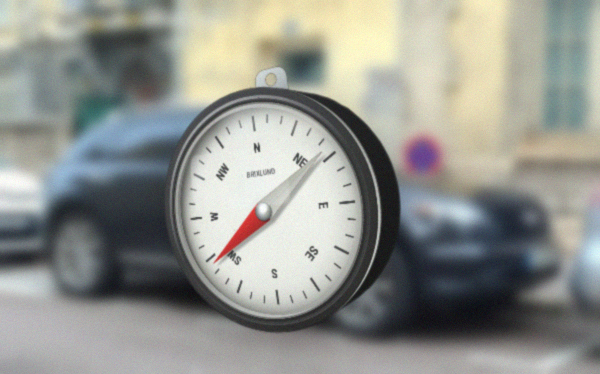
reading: 235
